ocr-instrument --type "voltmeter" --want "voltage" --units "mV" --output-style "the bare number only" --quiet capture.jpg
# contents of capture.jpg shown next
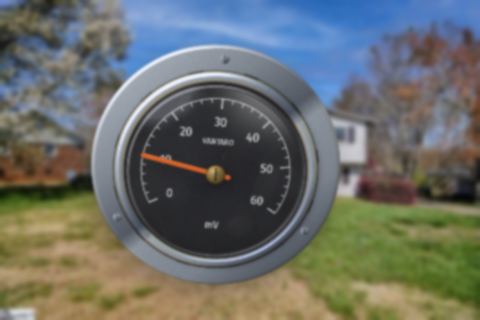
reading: 10
